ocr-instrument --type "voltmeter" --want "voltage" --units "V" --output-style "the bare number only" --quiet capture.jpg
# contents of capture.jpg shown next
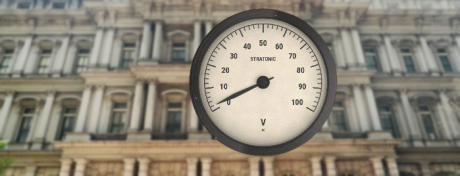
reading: 2
